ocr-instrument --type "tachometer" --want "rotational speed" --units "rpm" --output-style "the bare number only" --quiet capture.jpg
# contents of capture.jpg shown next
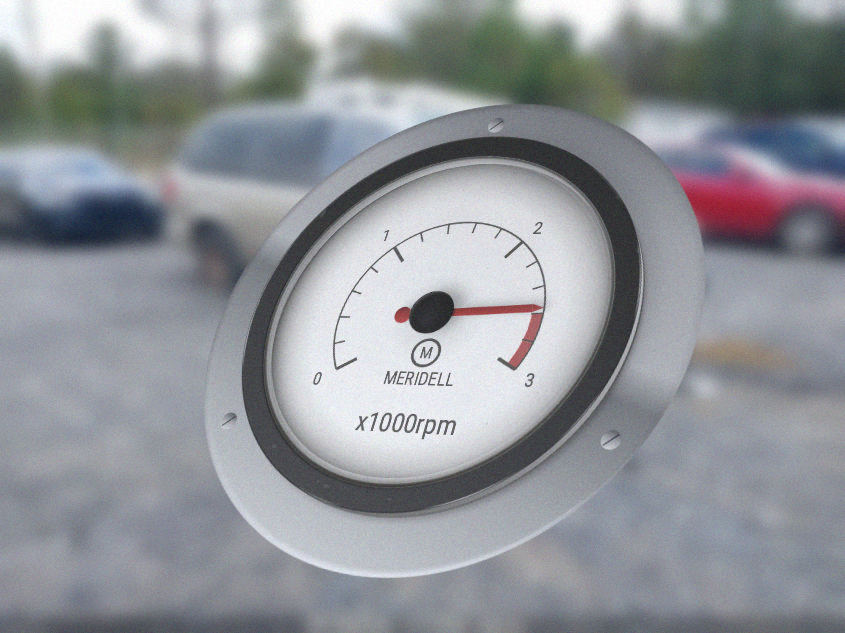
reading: 2600
